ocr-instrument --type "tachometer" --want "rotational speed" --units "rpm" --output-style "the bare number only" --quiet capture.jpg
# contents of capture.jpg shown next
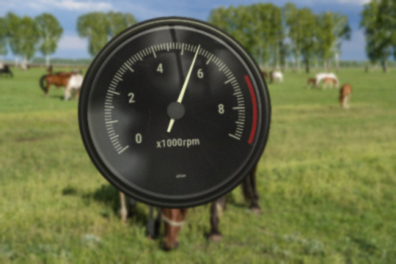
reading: 5500
